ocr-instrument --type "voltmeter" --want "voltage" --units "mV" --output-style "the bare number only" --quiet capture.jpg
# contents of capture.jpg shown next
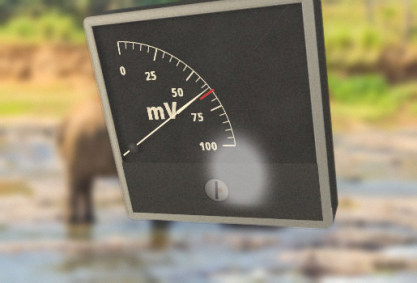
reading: 62.5
